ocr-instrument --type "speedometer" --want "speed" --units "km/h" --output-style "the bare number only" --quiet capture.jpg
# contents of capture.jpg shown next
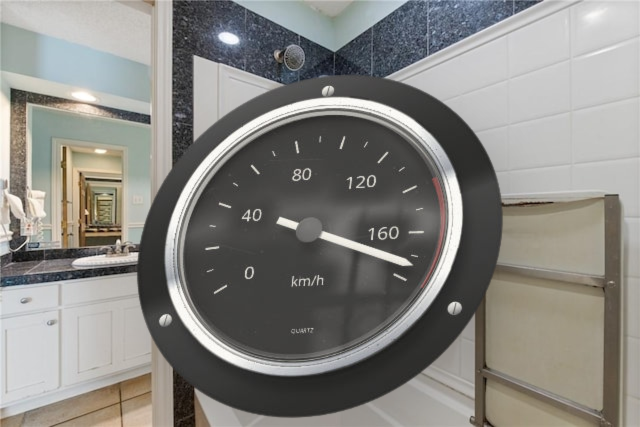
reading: 175
